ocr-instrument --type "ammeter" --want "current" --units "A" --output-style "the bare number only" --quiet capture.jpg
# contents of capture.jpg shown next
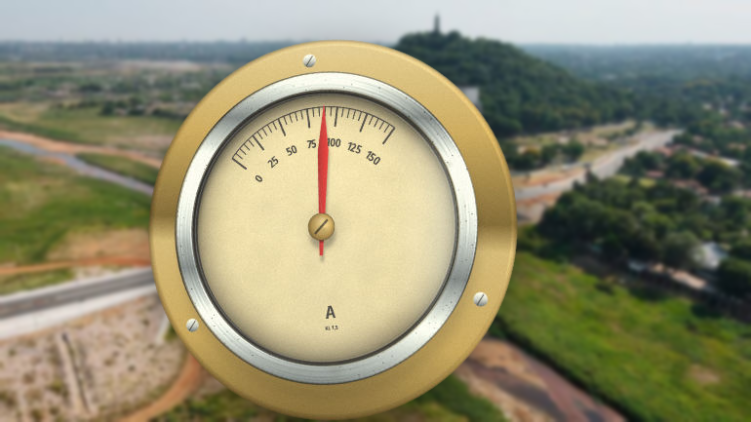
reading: 90
